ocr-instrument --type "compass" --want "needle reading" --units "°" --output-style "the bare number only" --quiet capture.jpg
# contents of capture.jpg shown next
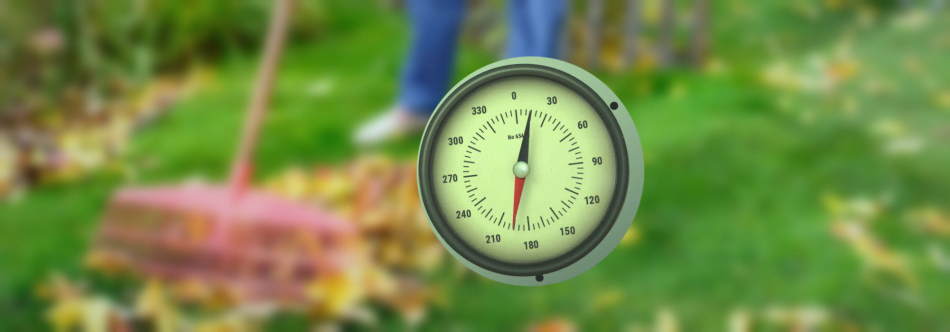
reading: 195
